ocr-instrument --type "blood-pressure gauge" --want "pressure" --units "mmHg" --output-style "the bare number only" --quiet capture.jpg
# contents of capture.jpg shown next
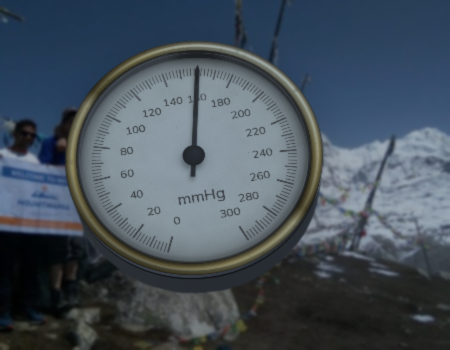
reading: 160
